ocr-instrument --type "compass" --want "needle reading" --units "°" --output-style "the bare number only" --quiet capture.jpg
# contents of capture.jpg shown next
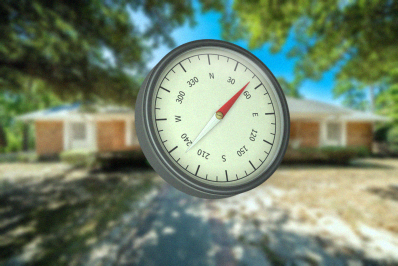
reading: 50
